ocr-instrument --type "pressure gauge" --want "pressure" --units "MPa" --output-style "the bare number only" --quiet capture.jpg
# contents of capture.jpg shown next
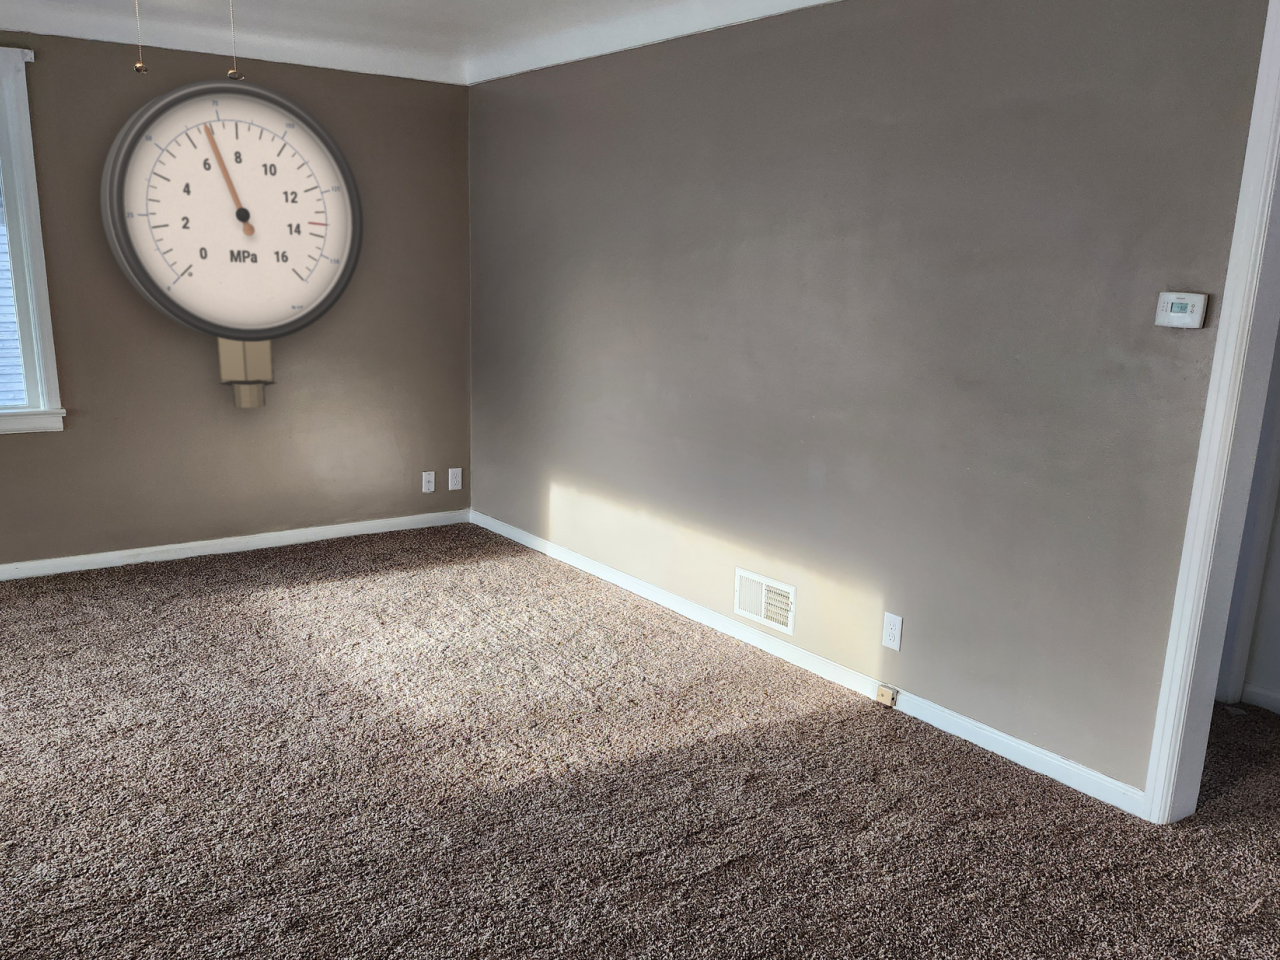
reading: 6.75
